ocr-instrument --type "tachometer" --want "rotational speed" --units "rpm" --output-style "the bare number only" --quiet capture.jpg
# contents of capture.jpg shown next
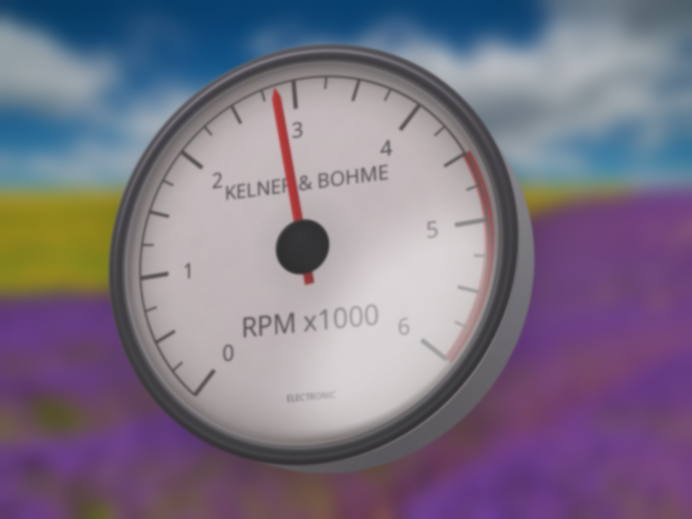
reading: 2875
